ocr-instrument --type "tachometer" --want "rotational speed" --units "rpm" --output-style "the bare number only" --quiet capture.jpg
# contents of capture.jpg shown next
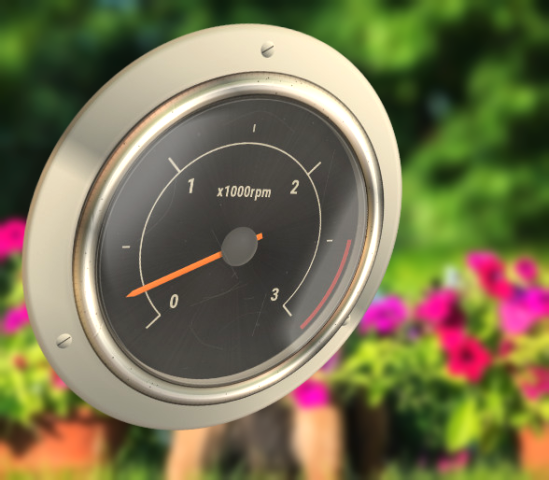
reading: 250
